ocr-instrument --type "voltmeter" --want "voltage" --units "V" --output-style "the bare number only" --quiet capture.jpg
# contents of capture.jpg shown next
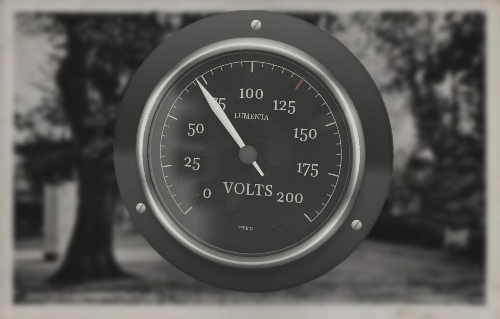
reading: 72.5
